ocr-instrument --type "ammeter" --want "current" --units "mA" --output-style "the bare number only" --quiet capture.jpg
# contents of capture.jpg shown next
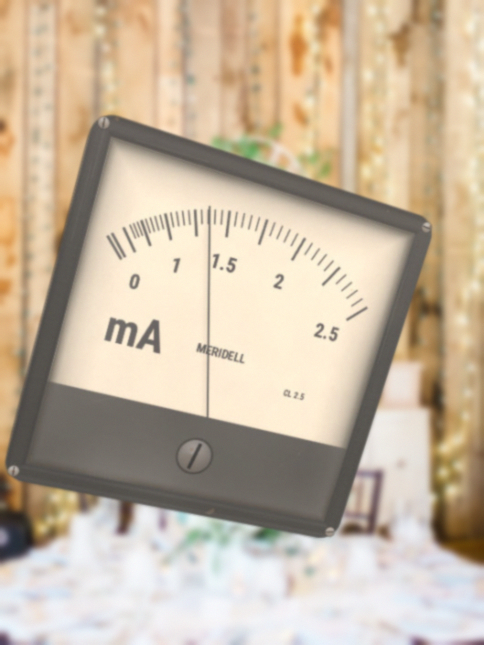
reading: 1.35
